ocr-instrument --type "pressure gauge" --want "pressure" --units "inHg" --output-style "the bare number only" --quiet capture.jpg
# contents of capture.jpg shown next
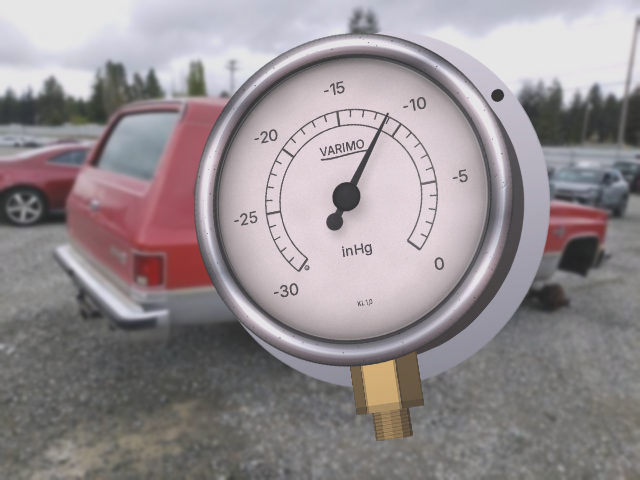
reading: -11
